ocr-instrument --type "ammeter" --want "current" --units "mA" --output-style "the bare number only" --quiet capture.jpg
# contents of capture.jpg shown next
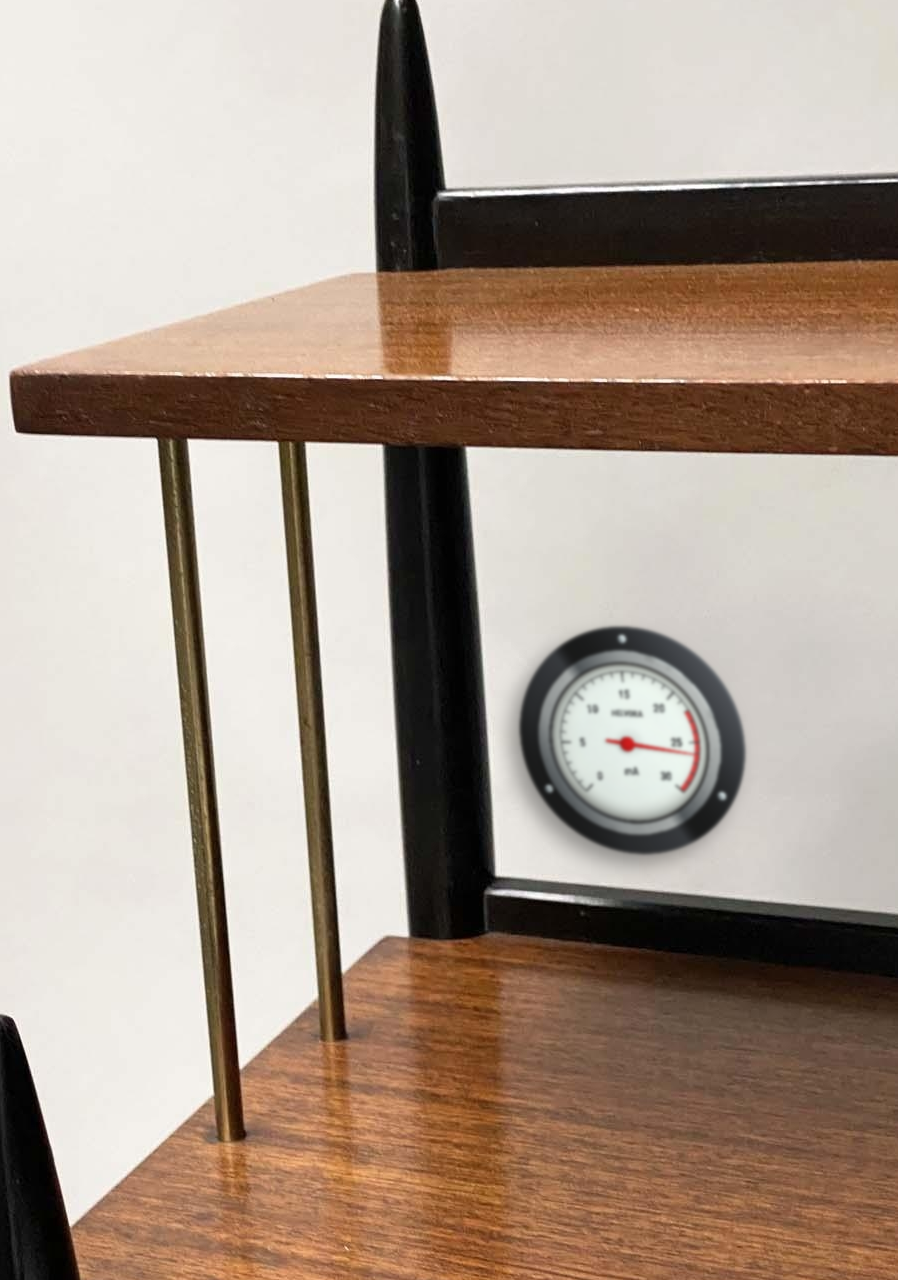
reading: 26
